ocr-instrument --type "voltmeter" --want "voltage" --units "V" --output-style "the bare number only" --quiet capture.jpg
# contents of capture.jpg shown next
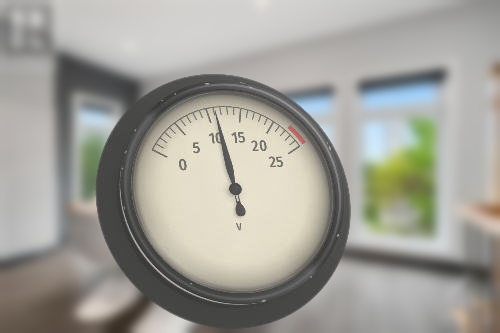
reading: 11
